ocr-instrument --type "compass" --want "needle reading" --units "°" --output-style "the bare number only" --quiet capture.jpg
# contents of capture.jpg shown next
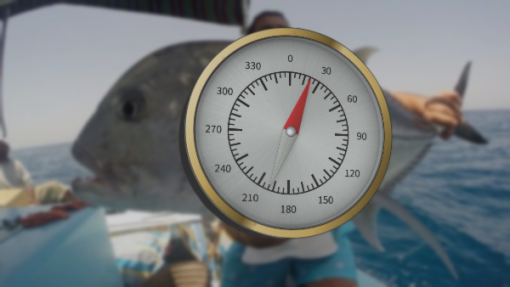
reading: 20
